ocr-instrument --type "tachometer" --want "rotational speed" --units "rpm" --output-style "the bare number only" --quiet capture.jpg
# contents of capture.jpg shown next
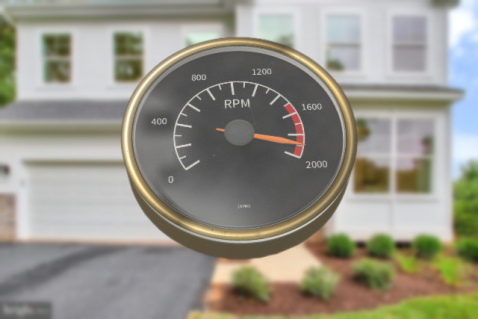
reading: 1900
